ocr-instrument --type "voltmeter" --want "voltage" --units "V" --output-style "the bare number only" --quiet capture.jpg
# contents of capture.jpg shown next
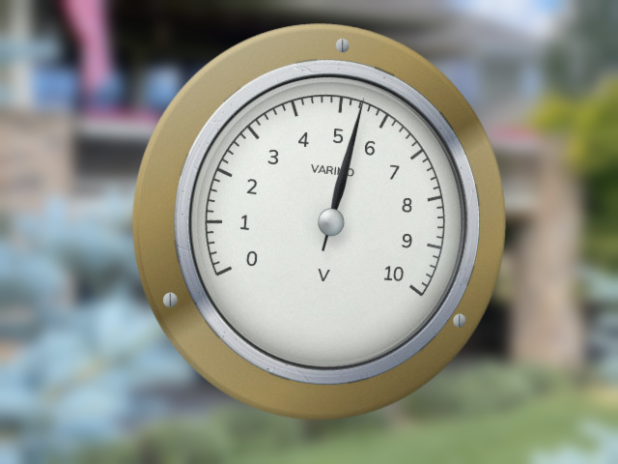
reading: 5.4
